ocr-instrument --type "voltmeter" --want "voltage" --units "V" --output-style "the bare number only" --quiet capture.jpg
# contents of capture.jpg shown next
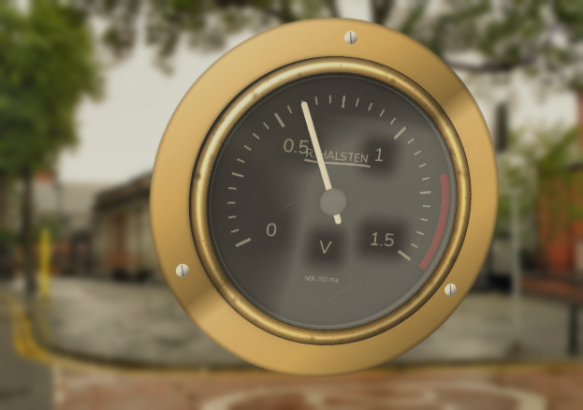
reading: 0.6
